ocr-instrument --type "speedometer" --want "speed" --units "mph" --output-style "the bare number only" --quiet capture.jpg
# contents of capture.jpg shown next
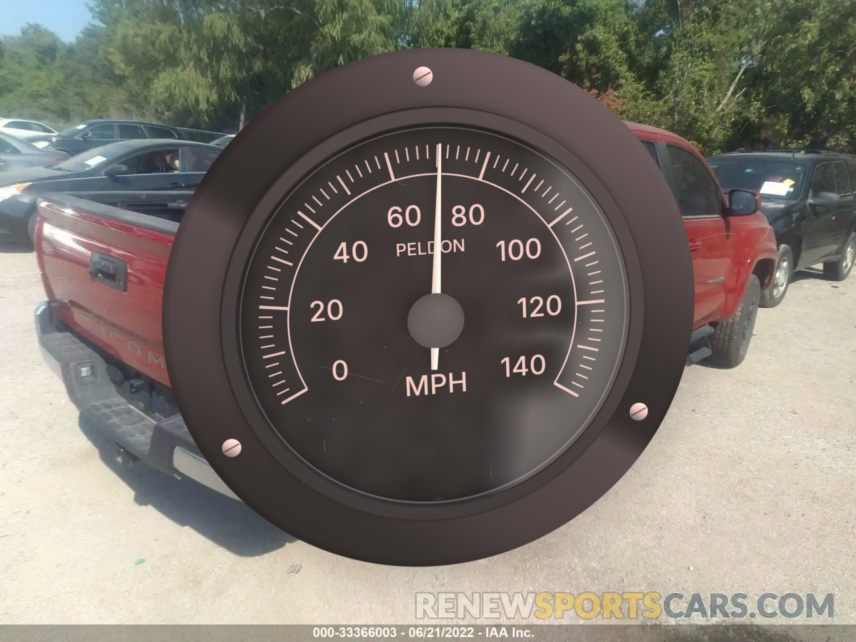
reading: 70
